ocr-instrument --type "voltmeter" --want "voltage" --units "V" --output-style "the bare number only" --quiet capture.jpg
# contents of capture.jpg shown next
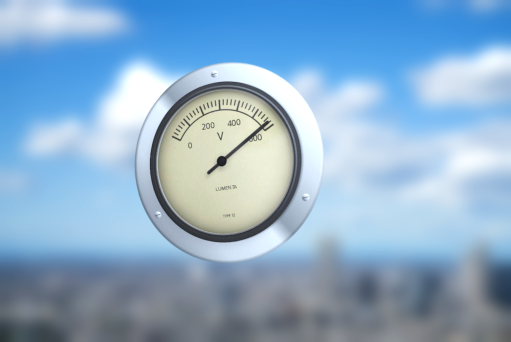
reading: 580
